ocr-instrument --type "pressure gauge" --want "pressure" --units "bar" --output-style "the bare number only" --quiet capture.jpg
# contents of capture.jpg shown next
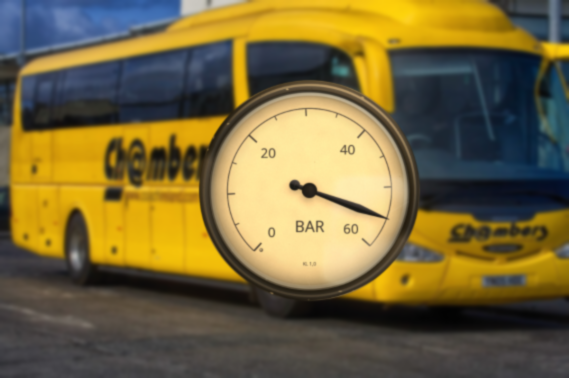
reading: 55
